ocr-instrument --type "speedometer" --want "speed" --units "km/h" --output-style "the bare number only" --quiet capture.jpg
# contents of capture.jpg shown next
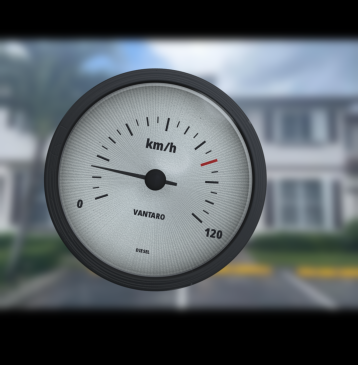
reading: 15
